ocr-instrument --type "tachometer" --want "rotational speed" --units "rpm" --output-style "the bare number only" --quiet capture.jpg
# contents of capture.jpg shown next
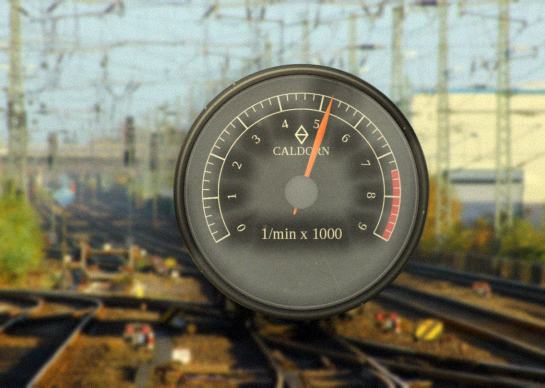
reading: 5200
